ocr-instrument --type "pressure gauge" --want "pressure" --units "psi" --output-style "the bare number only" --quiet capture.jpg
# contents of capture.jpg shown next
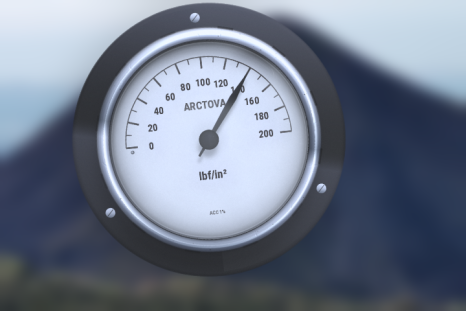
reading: 140
